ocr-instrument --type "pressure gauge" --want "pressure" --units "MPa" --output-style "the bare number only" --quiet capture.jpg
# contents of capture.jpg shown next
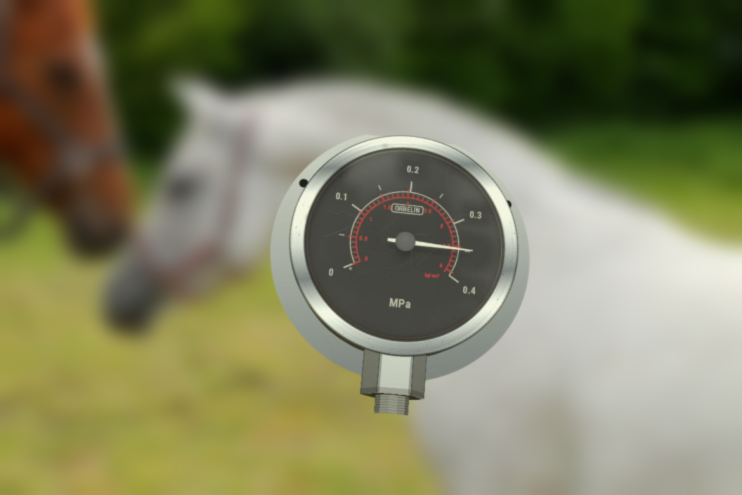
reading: 0.35
